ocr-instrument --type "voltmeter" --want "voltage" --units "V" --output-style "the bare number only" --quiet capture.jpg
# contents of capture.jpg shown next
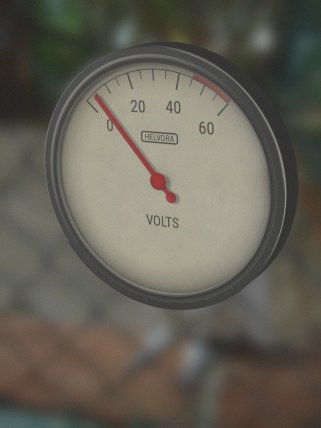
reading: 5
